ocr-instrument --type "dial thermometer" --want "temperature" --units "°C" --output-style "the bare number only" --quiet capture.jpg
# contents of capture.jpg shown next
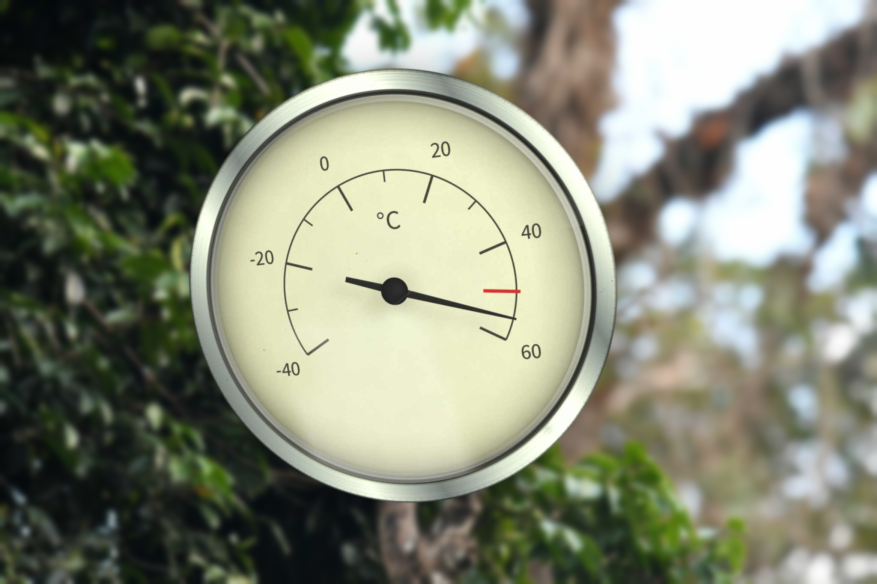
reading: 55
